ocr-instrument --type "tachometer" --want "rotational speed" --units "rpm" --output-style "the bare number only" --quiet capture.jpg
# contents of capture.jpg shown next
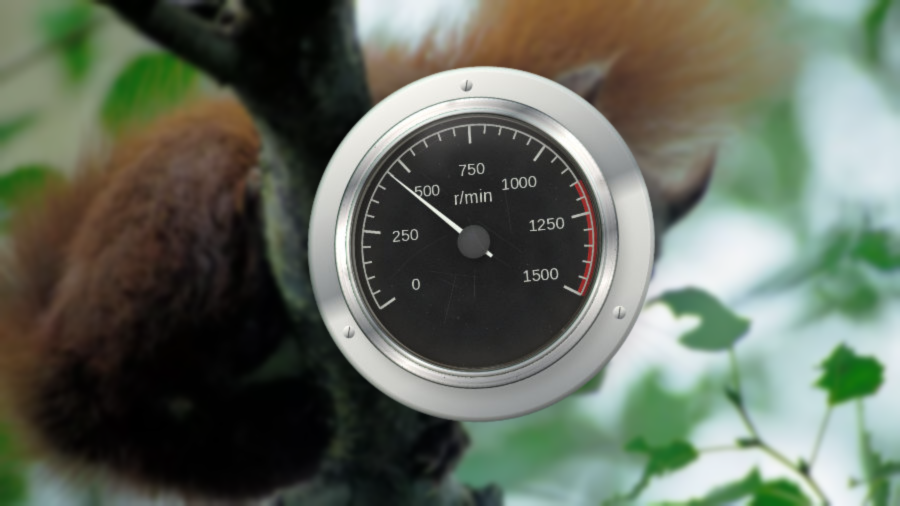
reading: 450
